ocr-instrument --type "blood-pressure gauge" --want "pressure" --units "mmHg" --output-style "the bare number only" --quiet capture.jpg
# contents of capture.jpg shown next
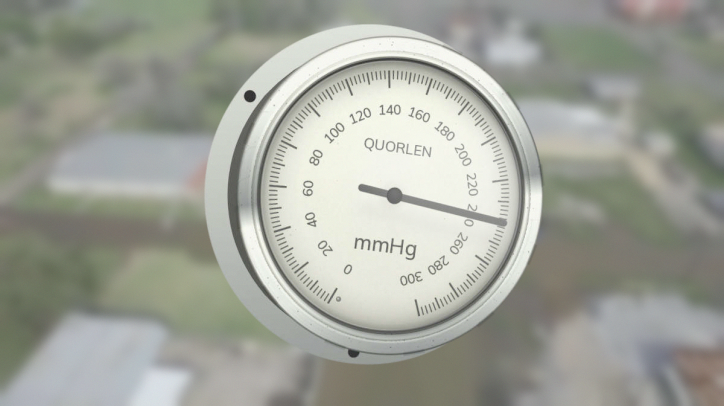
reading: 240
